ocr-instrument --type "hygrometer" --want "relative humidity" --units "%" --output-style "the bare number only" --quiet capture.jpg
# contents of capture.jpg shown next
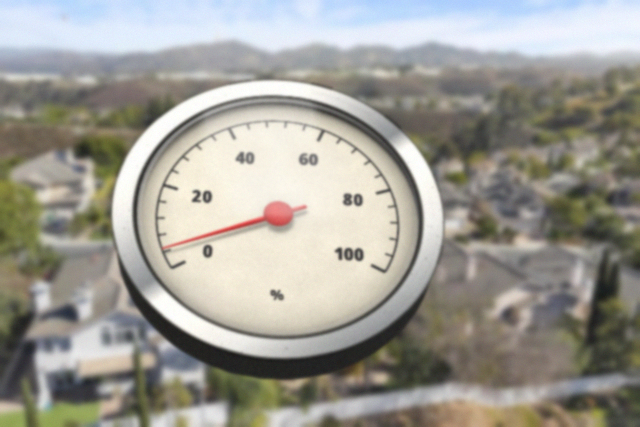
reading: 4
